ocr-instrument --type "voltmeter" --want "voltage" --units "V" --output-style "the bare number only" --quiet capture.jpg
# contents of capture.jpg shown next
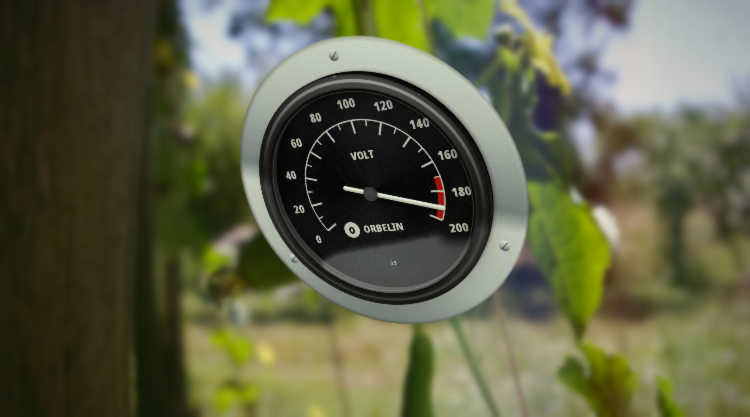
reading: 190
